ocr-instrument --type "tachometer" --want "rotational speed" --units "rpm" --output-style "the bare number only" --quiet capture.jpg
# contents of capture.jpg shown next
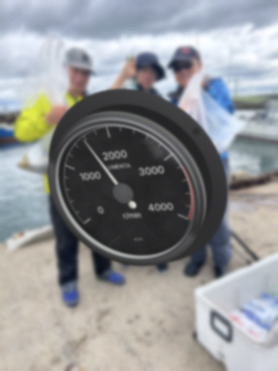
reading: 1600
